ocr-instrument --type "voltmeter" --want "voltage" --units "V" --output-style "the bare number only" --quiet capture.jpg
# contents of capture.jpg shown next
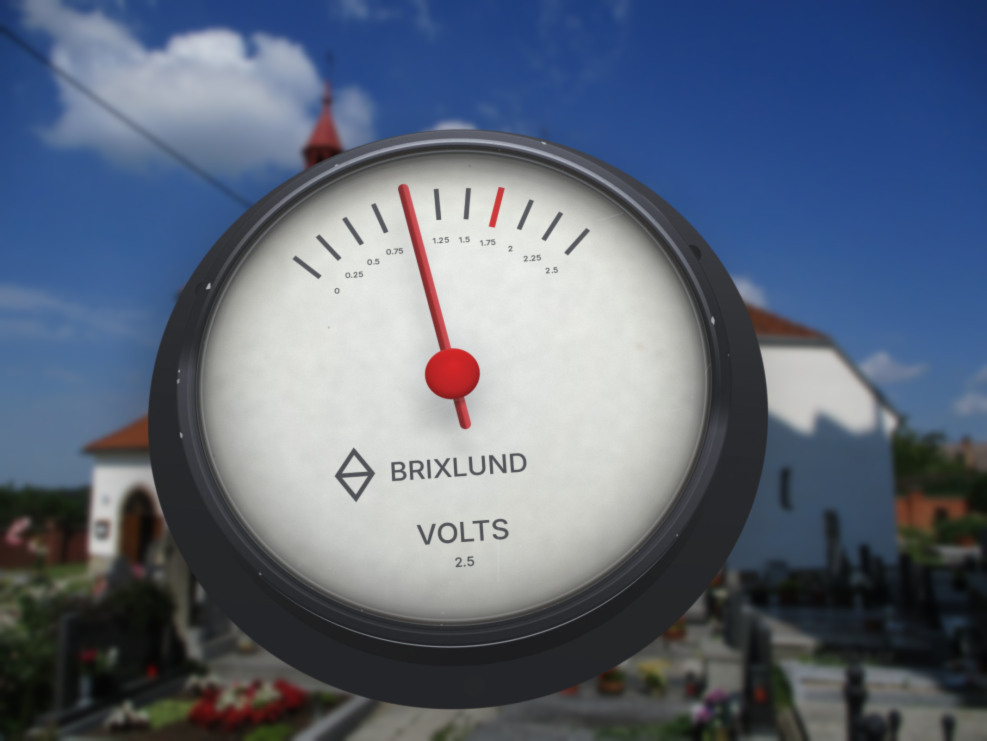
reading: 1
